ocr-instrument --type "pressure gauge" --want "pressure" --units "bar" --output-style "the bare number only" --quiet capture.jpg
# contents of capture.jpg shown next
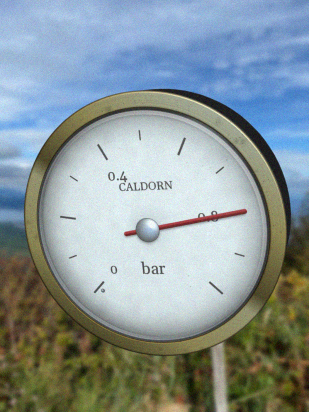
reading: 0.8
